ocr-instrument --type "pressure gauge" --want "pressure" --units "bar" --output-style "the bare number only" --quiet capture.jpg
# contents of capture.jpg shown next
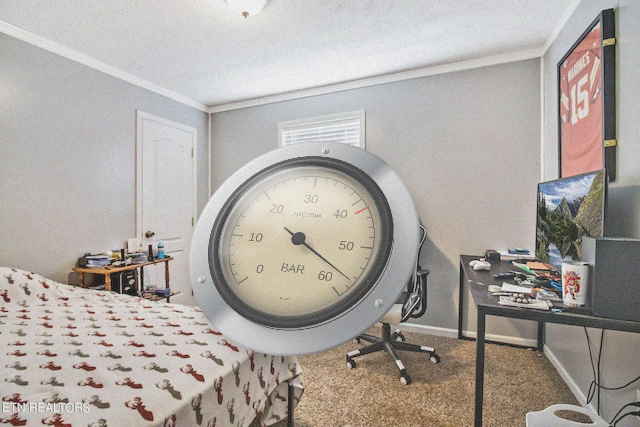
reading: 57
